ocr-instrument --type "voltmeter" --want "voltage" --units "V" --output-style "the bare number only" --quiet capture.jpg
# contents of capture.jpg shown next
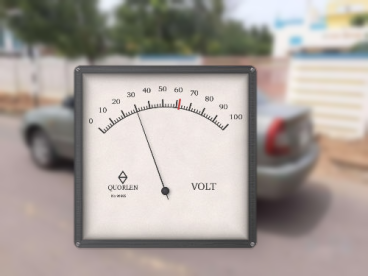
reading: 30
